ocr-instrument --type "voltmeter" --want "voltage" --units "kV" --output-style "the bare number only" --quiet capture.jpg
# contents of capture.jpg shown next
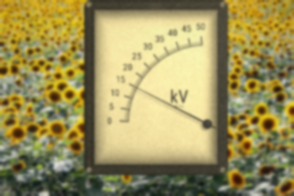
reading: 15
